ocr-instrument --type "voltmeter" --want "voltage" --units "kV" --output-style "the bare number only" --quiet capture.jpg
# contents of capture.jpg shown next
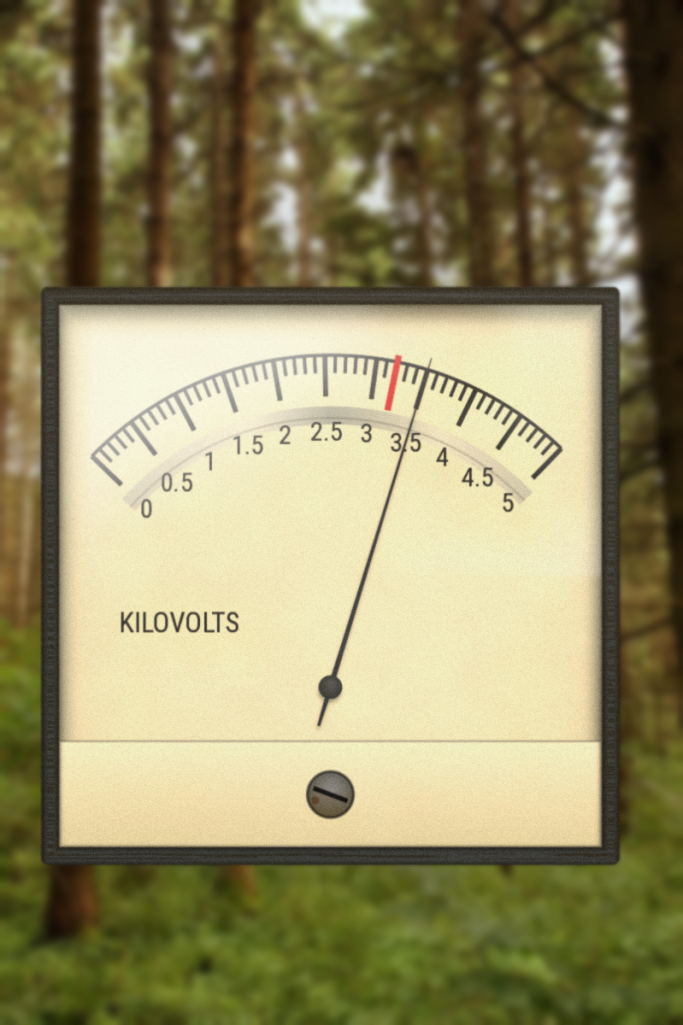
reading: 3.5
